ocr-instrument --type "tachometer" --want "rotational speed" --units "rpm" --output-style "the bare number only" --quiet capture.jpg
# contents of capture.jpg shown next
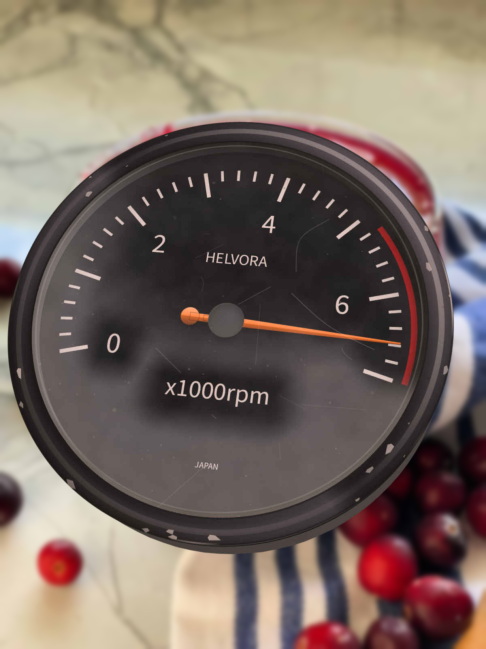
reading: 6600
